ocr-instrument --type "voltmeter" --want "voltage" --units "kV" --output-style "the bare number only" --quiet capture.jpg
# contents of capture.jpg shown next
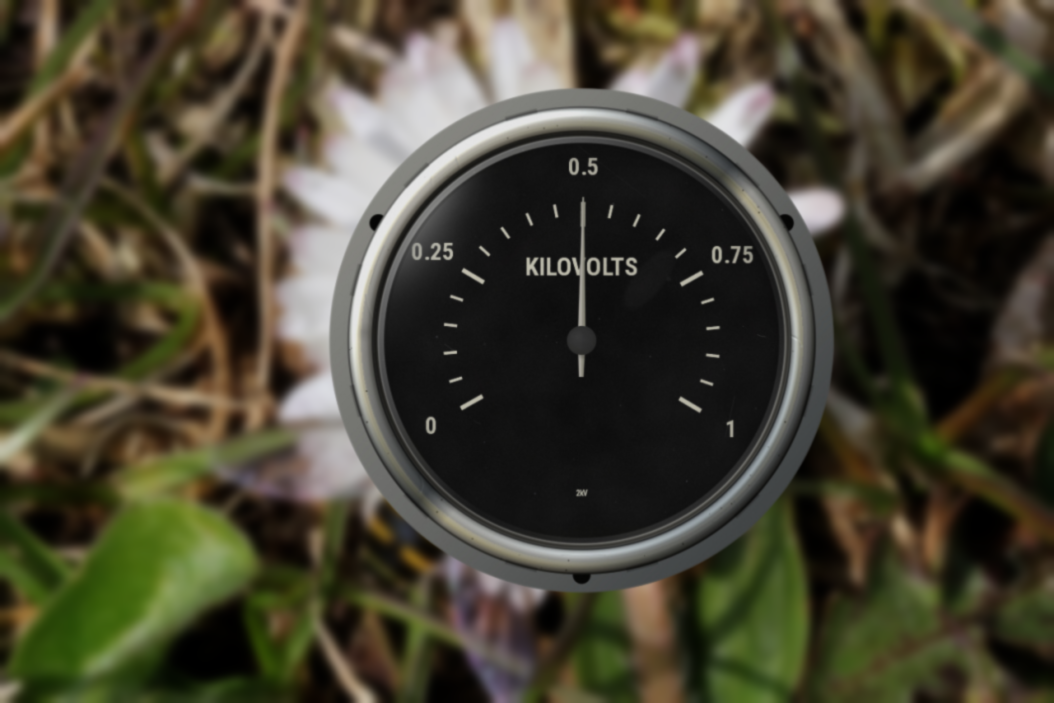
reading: 0.5
